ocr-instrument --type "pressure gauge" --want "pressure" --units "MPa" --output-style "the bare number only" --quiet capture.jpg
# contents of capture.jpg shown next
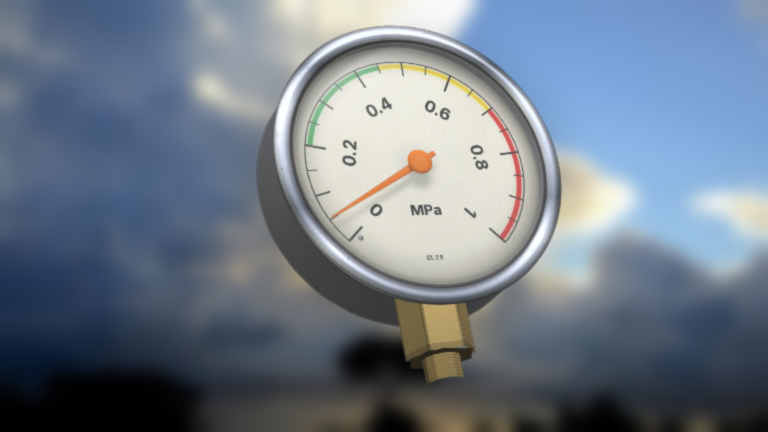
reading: 0.05
